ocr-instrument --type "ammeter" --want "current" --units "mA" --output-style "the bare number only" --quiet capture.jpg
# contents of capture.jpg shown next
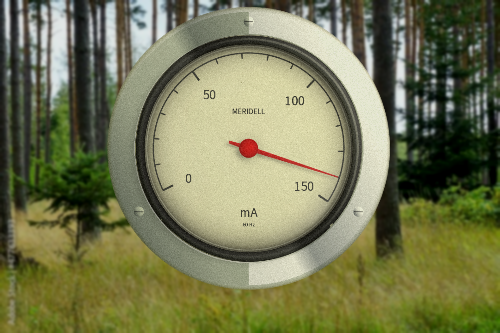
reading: 140
